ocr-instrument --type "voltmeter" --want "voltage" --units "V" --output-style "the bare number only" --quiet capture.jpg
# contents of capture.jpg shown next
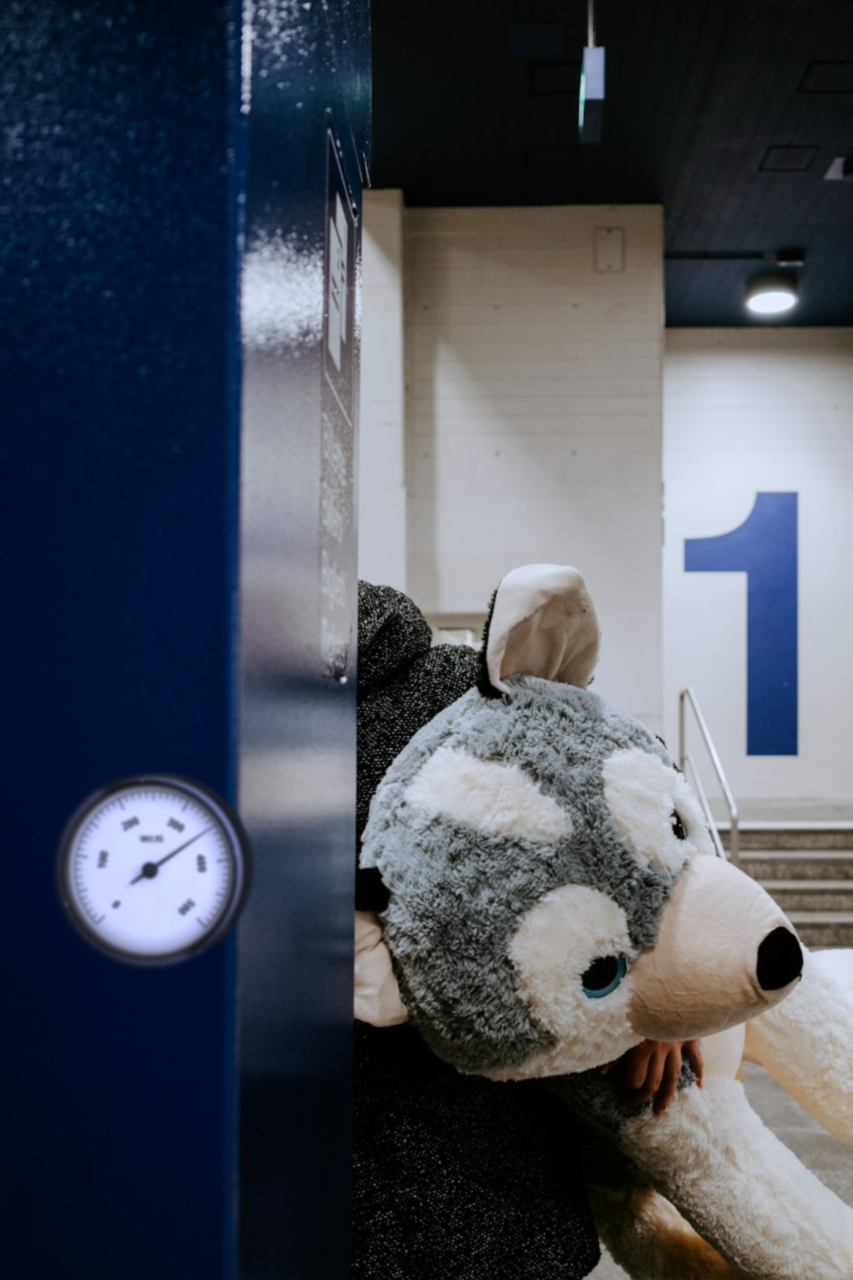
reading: 350
